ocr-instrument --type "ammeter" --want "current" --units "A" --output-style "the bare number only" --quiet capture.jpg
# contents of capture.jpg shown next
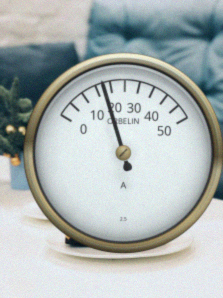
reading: 17.5
